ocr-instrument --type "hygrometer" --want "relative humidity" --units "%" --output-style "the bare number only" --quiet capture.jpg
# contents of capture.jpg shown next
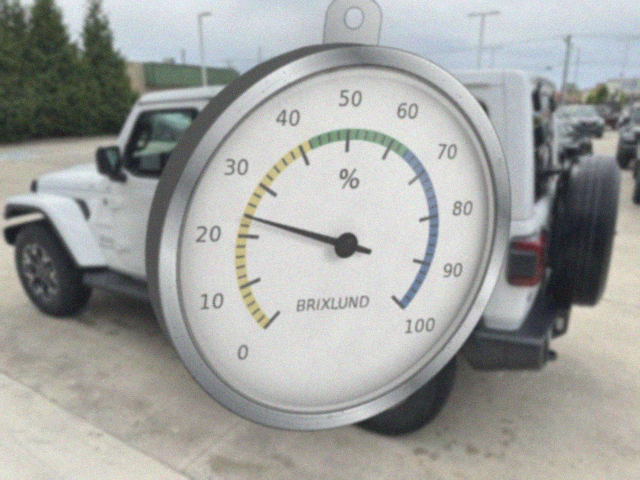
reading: 24
